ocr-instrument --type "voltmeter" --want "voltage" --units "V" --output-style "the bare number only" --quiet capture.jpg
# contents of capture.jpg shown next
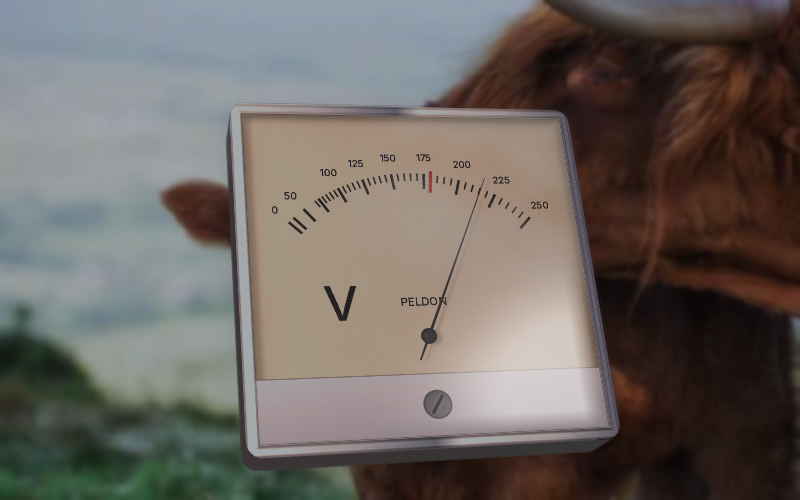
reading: 215
